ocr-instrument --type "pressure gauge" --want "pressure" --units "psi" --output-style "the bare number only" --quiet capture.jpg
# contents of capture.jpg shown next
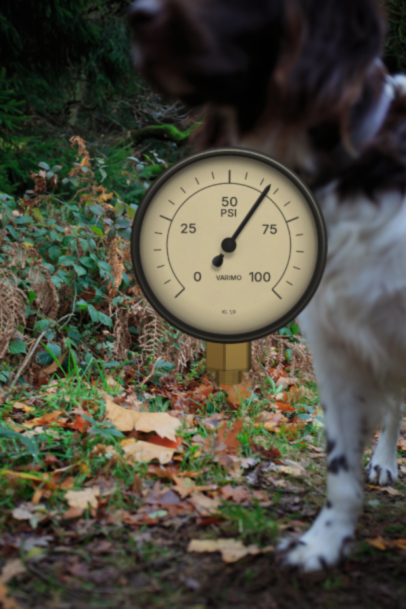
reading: 62.5
